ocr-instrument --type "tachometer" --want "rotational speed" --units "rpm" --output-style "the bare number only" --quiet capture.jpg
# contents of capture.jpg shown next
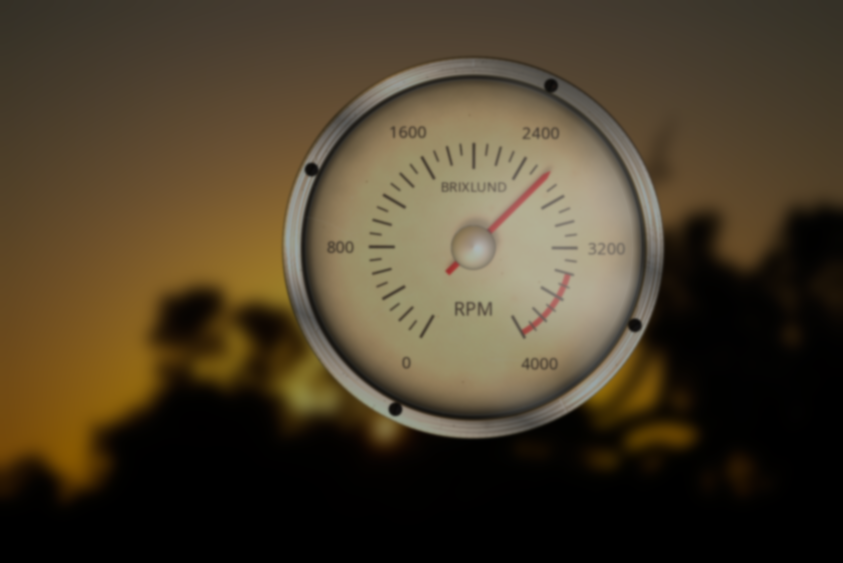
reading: 2600
